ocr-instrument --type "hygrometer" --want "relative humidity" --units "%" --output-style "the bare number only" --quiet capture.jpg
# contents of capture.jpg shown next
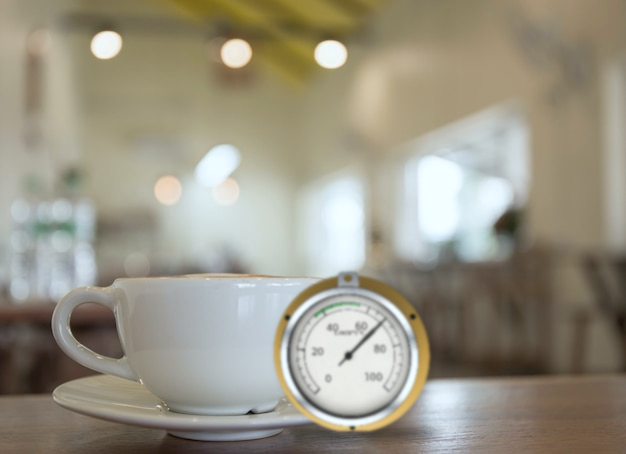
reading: 68
